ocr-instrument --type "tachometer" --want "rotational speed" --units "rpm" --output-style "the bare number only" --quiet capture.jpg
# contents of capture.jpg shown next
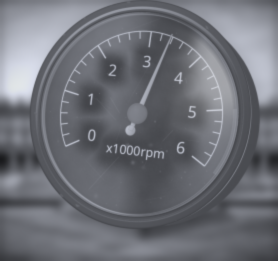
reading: 3400
